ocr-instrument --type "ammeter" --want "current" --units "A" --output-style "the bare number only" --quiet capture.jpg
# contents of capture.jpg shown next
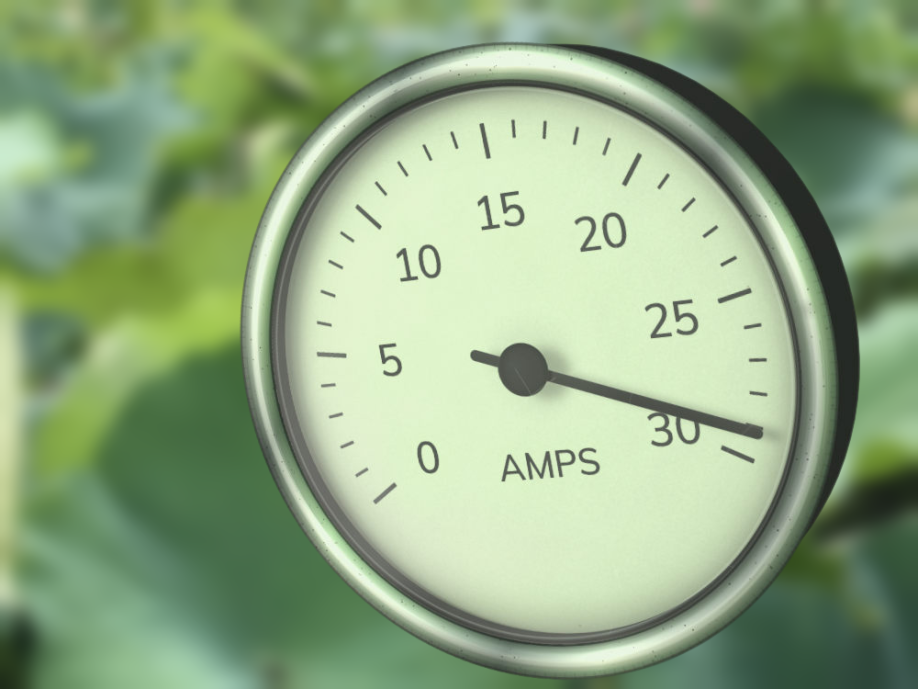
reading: 29
